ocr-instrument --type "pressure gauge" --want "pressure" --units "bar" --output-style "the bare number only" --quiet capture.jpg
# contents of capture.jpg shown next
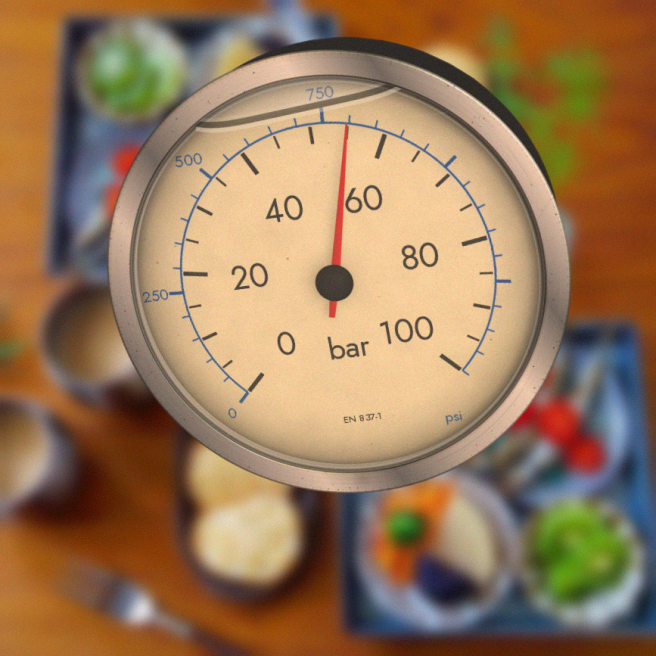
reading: 55
